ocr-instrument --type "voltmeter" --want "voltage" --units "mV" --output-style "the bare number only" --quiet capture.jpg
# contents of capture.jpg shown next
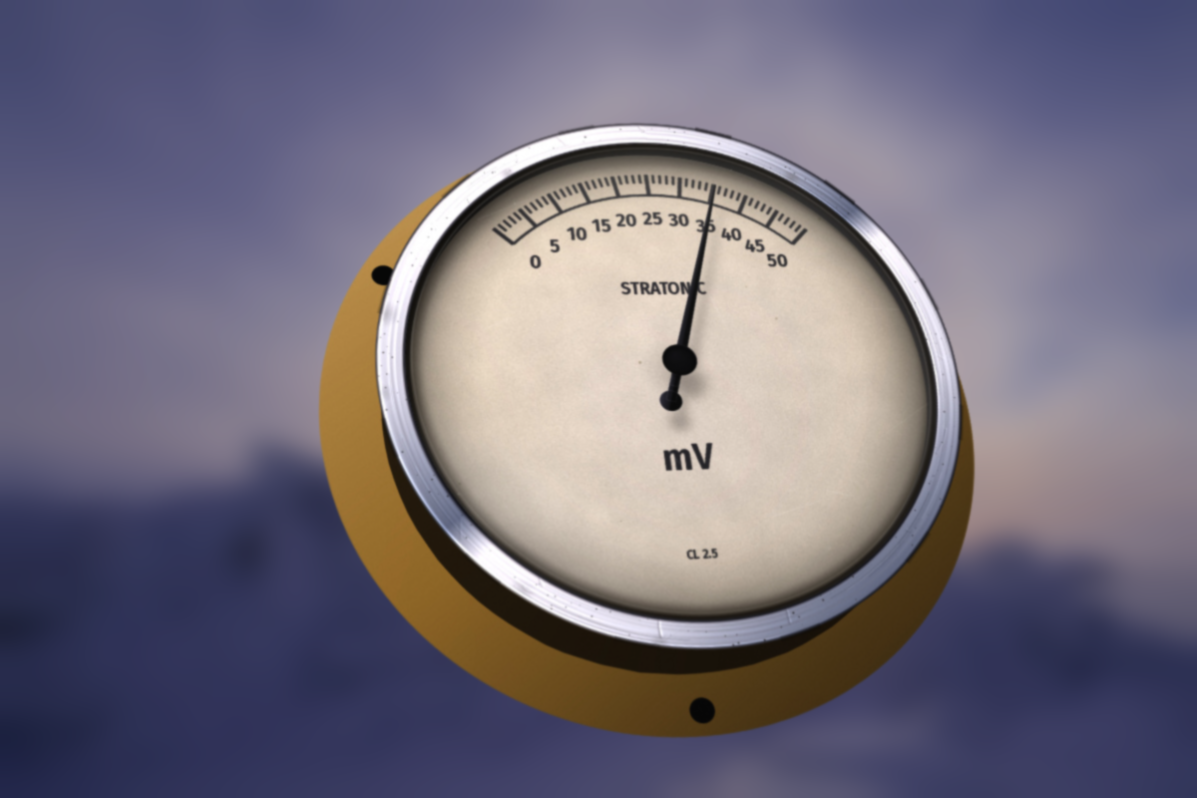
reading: 35
